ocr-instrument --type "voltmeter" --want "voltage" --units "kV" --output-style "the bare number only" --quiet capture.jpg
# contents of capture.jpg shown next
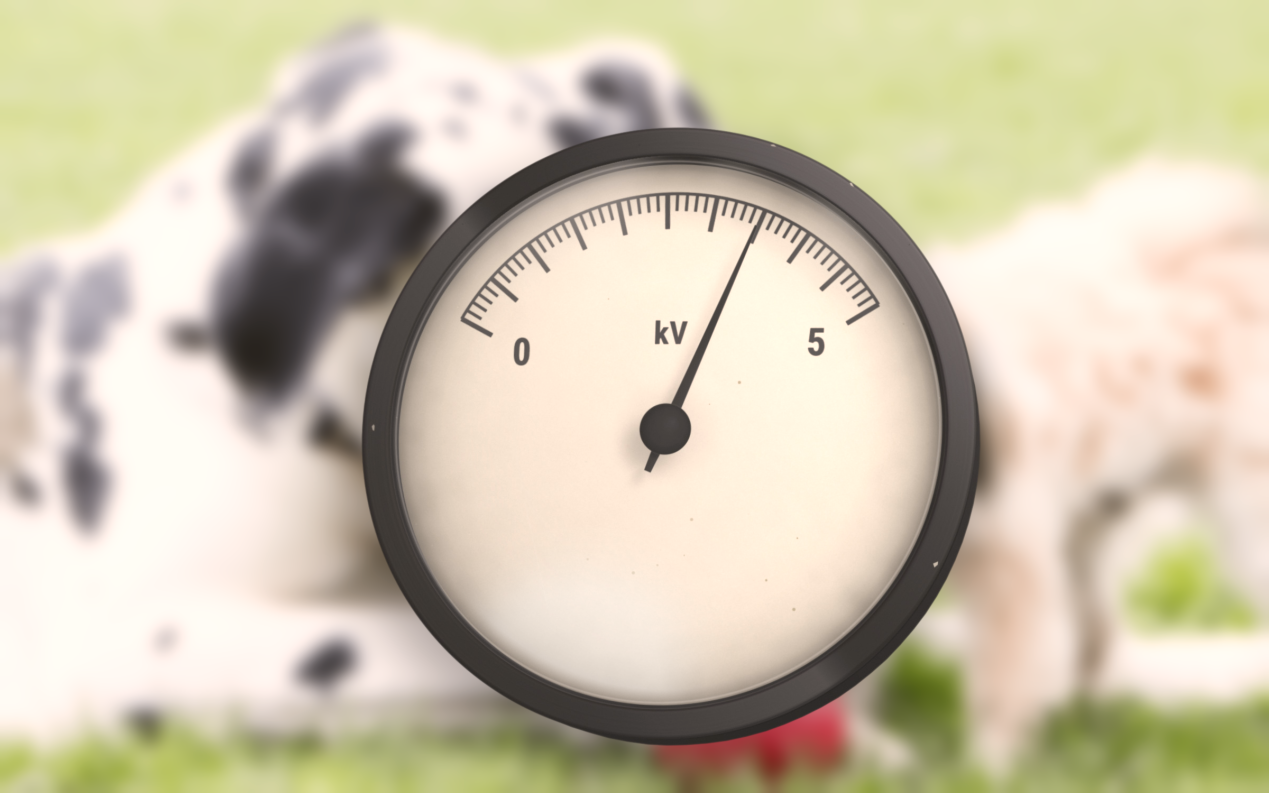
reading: 3.5
